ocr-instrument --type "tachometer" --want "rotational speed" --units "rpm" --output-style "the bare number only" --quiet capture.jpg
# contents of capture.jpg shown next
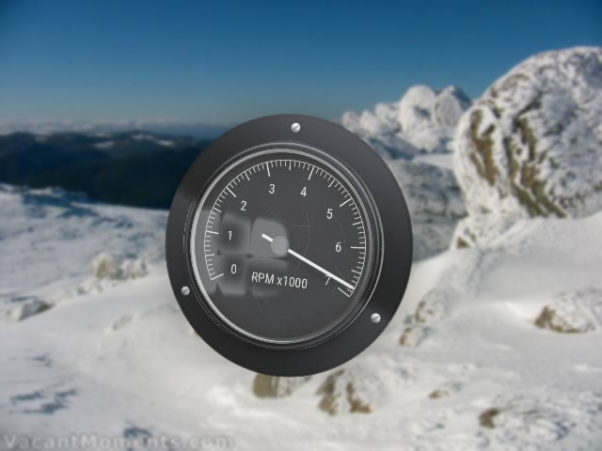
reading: 6800
